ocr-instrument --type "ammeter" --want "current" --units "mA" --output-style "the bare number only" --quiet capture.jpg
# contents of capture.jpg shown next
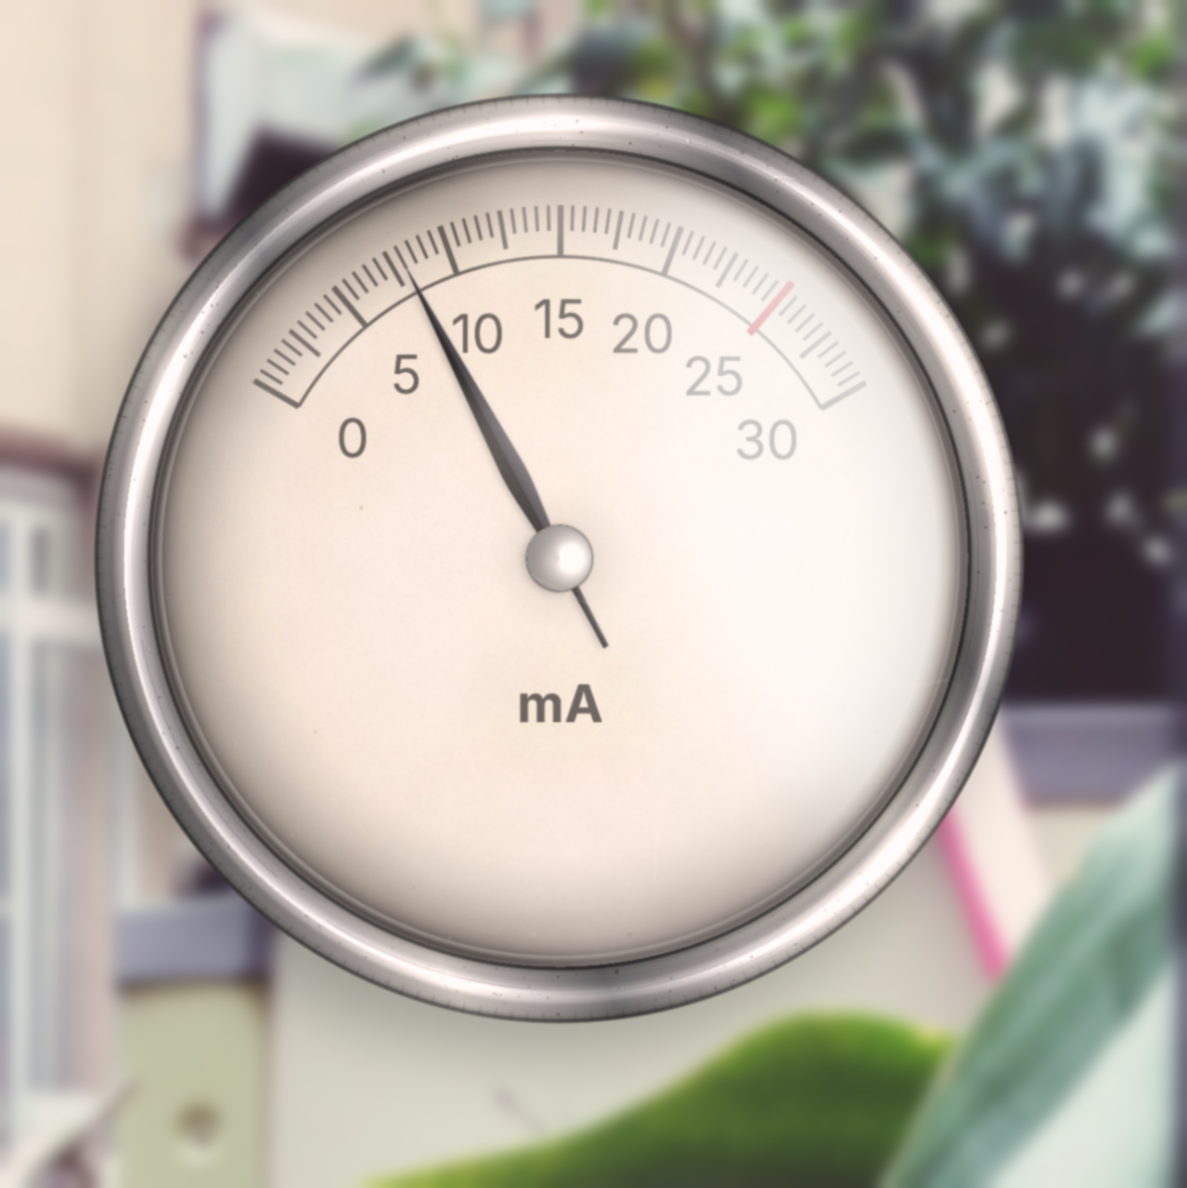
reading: 8
